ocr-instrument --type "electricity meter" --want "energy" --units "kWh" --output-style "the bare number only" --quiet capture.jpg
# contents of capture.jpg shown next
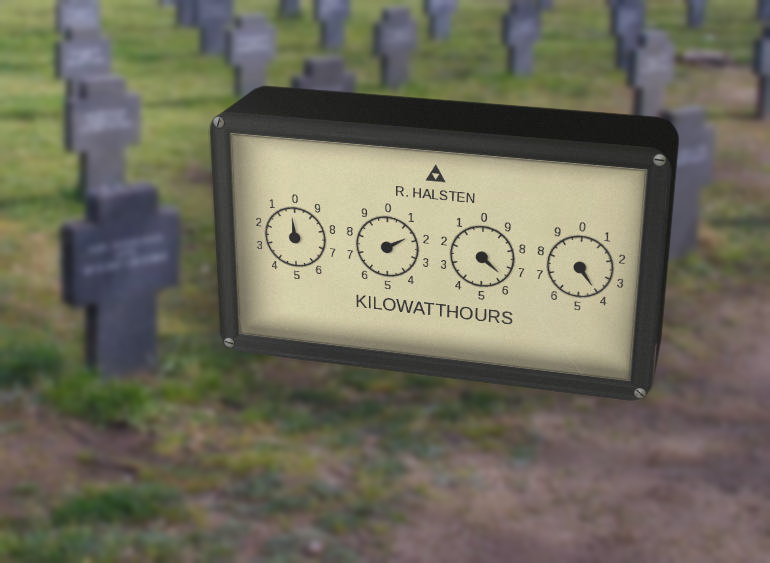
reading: 164
